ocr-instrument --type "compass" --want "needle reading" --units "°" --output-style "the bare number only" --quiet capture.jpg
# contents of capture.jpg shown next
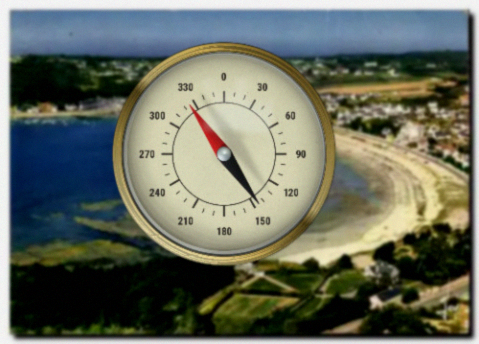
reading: 325
